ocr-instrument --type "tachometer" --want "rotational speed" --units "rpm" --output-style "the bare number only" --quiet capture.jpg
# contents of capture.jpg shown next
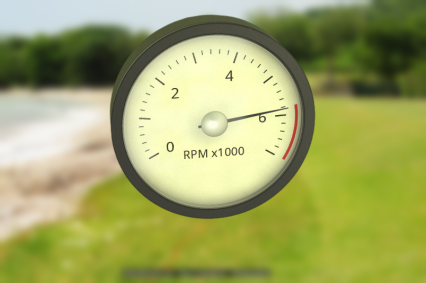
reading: 5800
